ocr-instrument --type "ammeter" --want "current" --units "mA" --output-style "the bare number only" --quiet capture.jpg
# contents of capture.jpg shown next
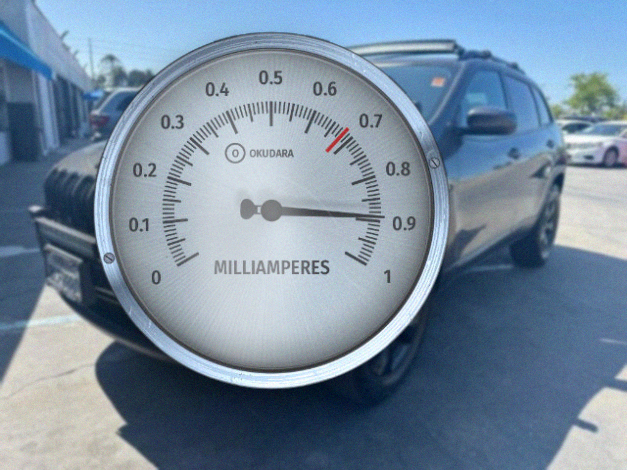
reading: 0.89
